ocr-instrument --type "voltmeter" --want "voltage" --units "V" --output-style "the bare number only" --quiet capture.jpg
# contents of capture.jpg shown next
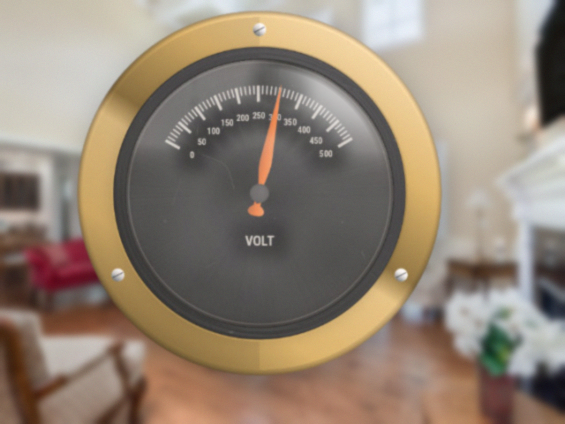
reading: 300
